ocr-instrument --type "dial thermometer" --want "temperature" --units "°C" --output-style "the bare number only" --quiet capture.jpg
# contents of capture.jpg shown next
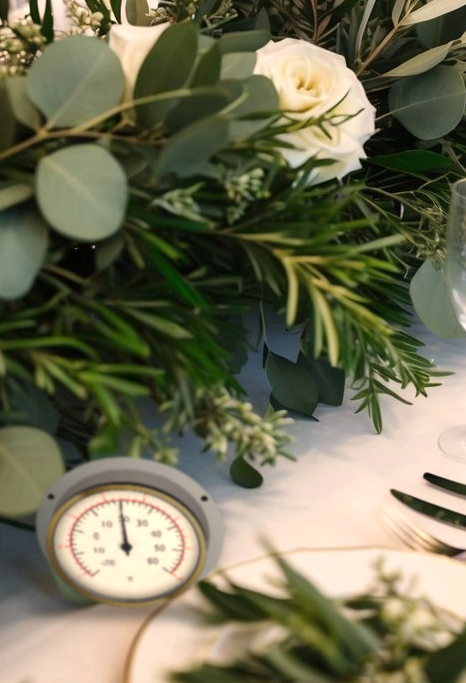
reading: 20
